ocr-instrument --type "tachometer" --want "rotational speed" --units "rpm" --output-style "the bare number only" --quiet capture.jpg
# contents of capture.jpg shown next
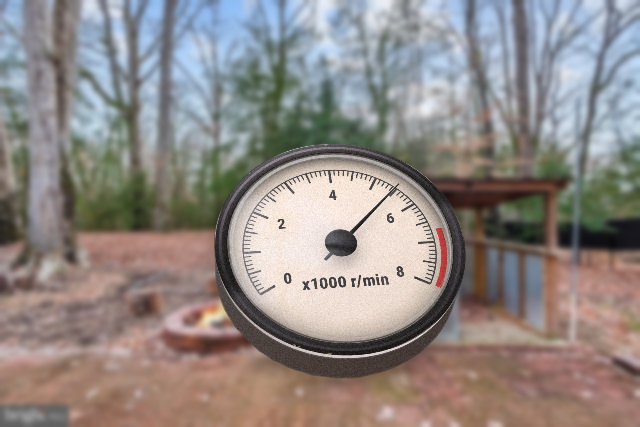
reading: 5500
